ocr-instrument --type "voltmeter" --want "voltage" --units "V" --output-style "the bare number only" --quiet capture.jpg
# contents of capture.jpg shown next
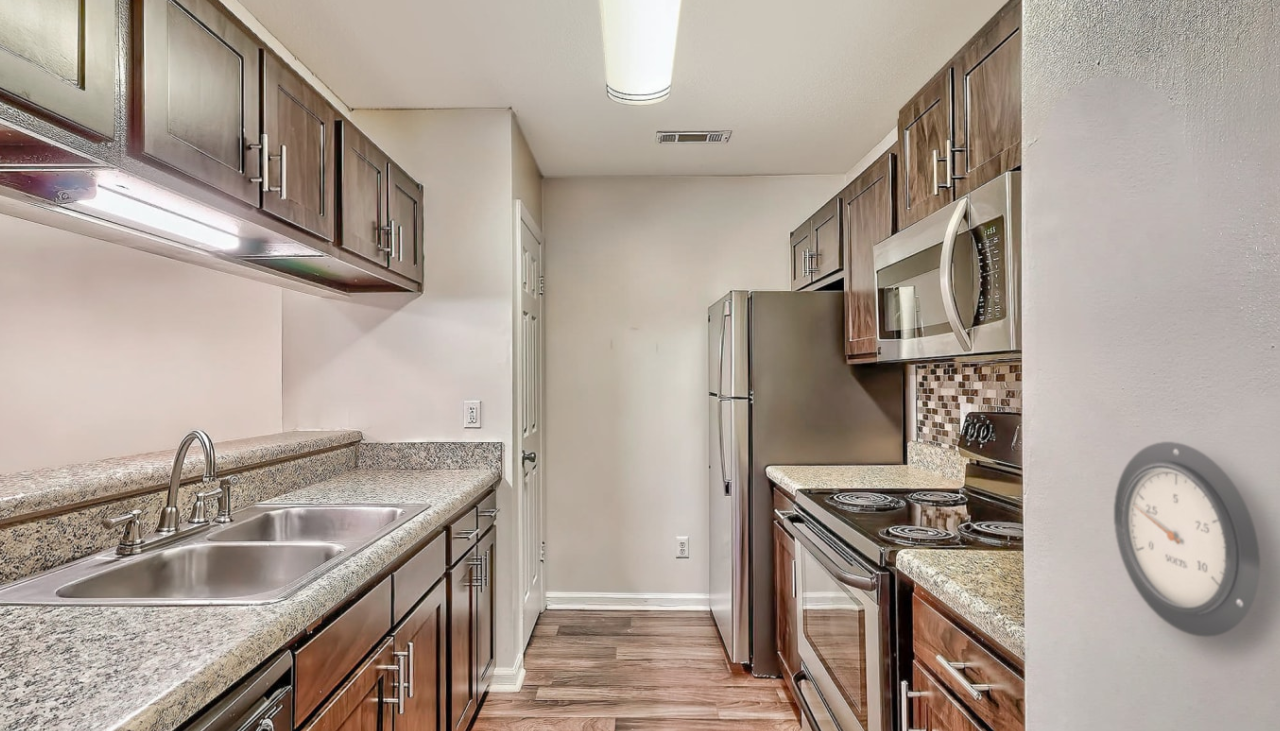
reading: 2
